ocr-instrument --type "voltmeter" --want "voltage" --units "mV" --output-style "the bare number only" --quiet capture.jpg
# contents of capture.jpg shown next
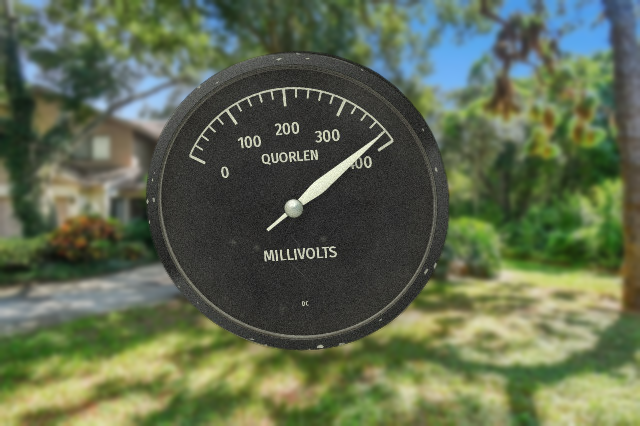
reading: 380
